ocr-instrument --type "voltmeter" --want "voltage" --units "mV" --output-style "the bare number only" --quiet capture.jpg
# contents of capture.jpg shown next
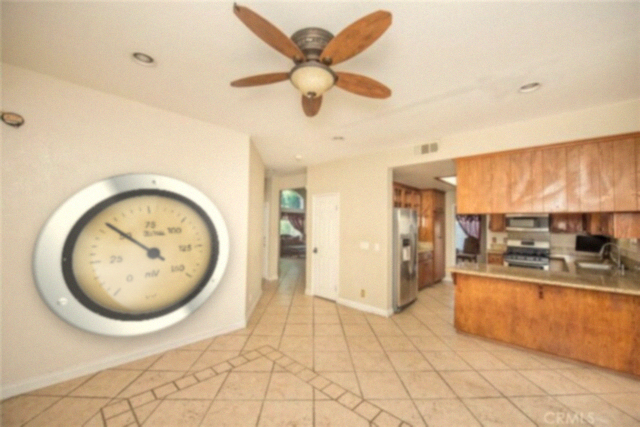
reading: 50
